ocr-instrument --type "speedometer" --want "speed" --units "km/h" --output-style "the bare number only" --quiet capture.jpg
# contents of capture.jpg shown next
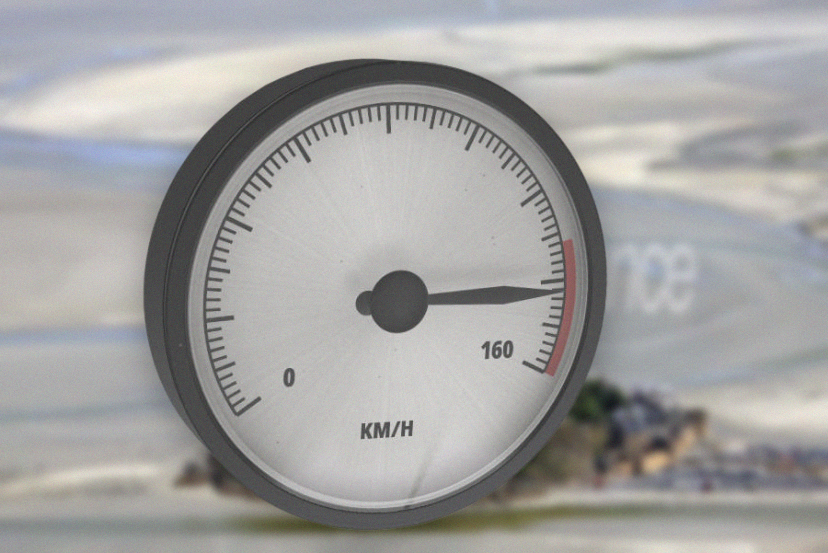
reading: 142
